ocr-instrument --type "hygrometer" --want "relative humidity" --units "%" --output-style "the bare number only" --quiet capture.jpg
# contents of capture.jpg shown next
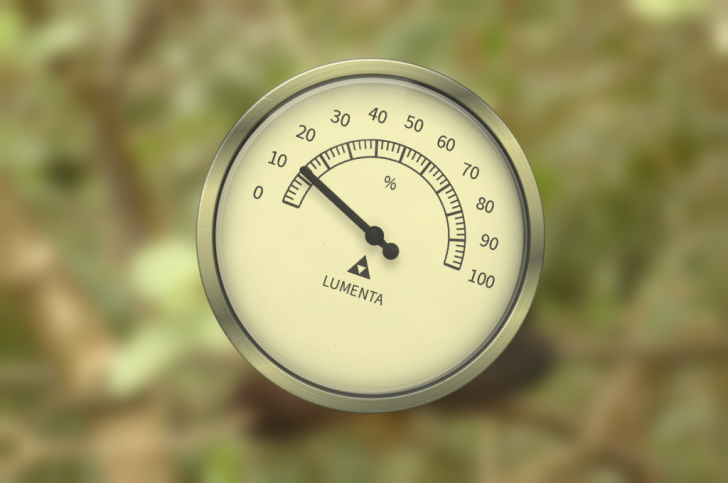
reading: 12
